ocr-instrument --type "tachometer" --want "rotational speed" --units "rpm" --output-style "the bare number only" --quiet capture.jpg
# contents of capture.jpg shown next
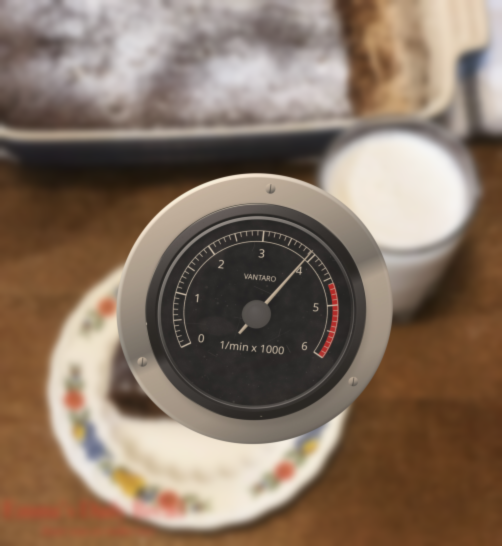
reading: 3900
